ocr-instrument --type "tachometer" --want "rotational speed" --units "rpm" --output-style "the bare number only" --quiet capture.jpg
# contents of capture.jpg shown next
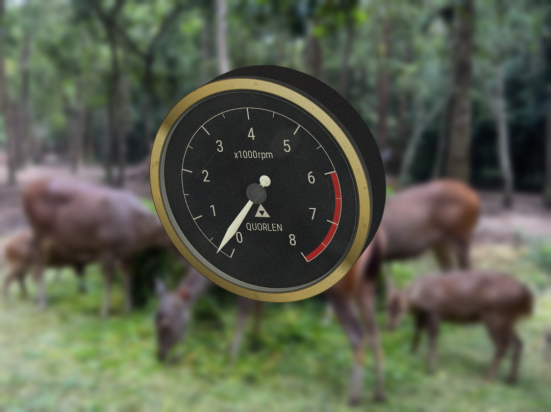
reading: 250
